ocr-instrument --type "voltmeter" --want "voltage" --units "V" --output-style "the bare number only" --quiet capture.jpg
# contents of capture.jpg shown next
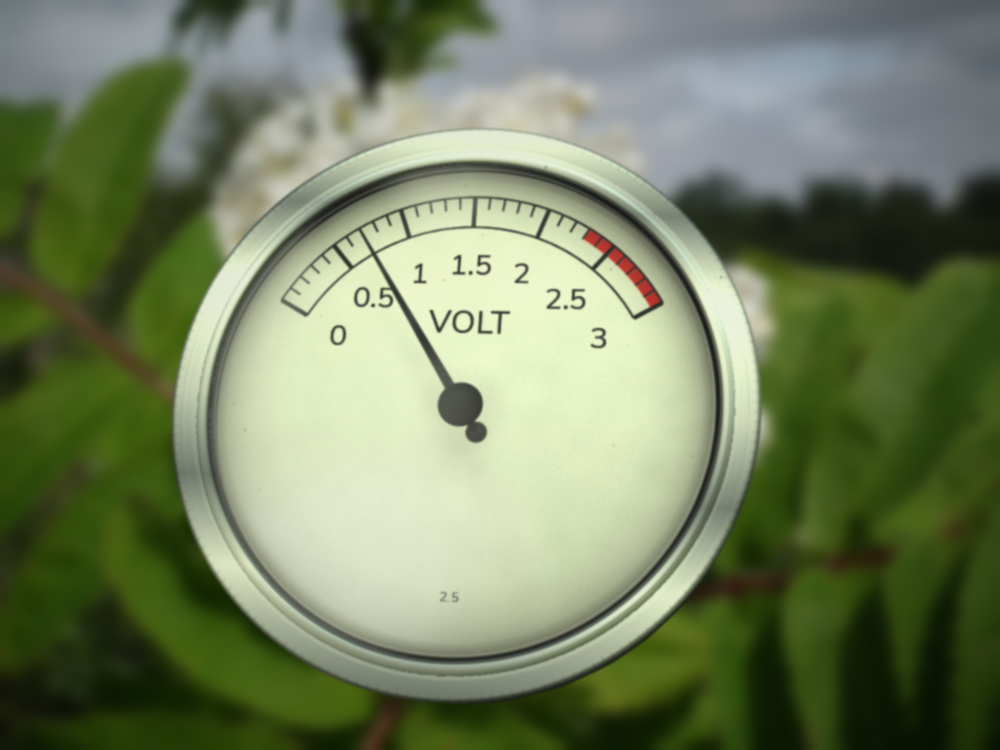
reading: 0.7
